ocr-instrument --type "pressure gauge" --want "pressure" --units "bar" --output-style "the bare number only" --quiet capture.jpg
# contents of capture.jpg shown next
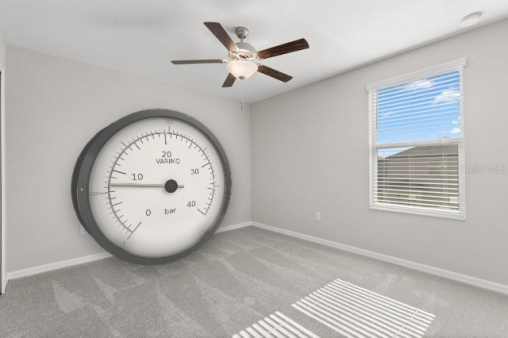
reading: 8
